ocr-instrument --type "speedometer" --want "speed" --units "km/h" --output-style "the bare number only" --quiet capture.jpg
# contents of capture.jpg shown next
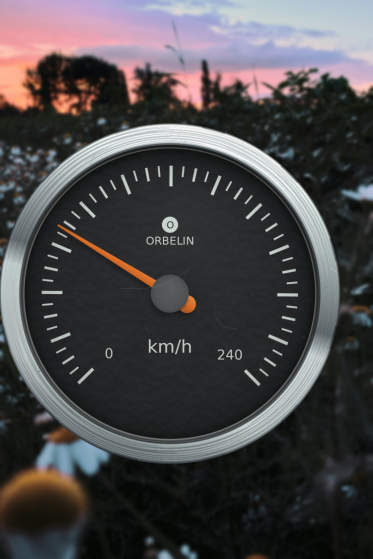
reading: 67.5
